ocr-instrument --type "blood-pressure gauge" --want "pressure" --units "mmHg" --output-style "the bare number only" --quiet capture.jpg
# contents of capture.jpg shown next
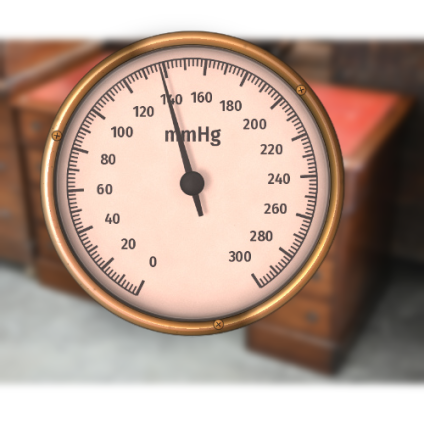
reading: 138
